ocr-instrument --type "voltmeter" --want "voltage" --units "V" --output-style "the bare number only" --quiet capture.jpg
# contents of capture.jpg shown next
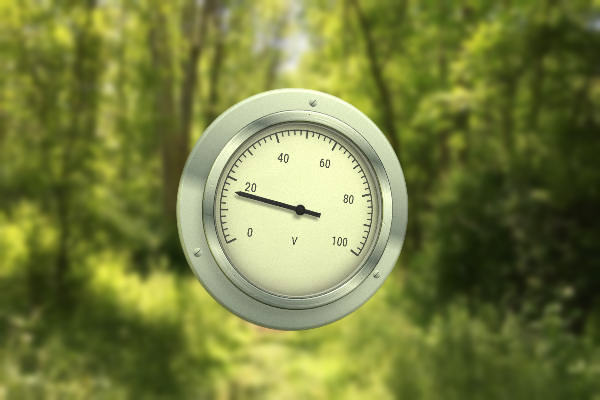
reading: 16
